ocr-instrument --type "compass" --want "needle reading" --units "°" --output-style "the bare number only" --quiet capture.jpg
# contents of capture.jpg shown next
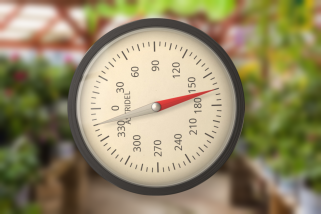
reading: 165
